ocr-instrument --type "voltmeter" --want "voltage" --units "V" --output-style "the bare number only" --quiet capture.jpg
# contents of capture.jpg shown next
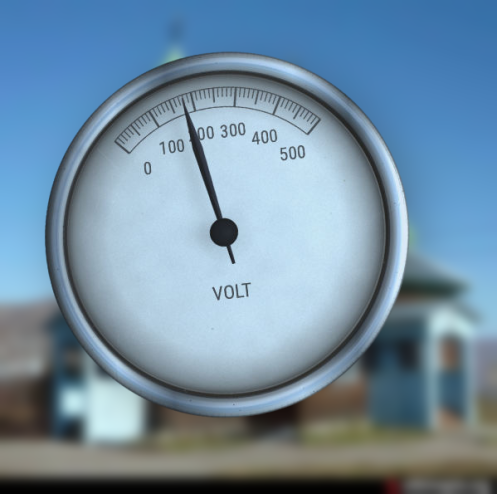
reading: 180
